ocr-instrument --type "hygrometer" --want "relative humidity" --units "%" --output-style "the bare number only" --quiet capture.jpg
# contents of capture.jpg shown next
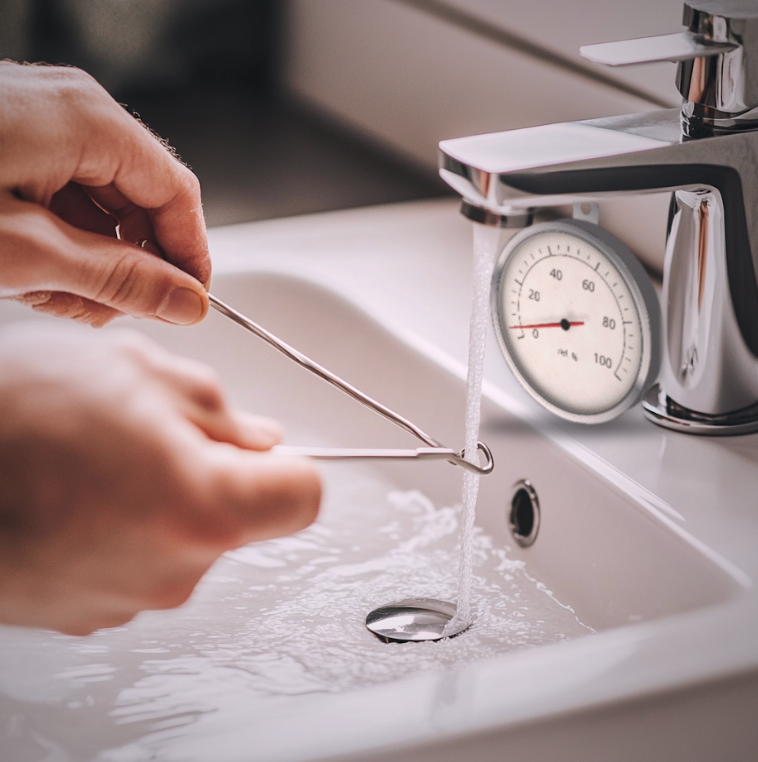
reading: 4
